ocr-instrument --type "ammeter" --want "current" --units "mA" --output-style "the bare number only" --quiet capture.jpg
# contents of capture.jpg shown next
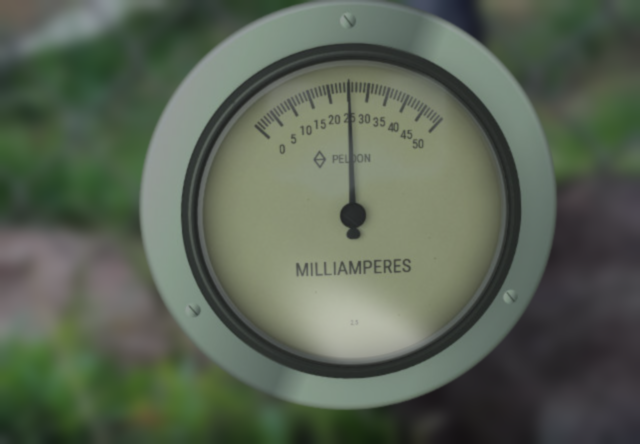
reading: 25
